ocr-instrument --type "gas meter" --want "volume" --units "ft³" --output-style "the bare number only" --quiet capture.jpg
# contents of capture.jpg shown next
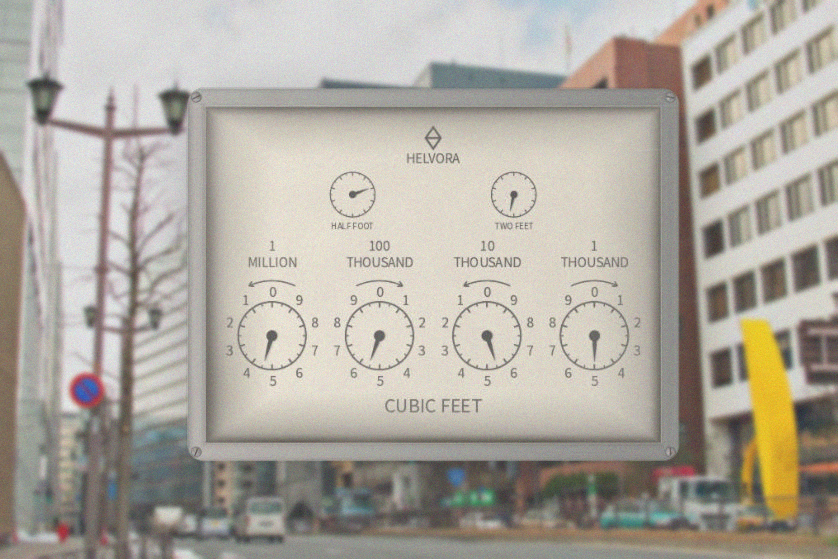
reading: 455500
